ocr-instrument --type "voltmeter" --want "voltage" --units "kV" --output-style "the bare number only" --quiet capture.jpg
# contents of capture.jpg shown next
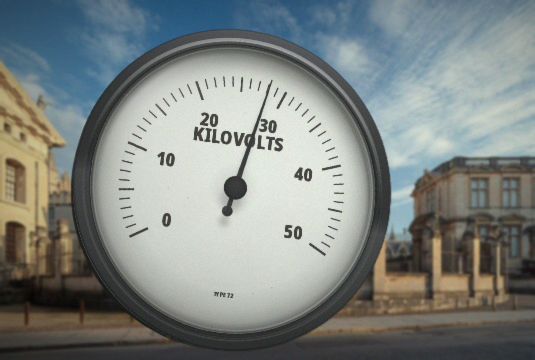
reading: 28
